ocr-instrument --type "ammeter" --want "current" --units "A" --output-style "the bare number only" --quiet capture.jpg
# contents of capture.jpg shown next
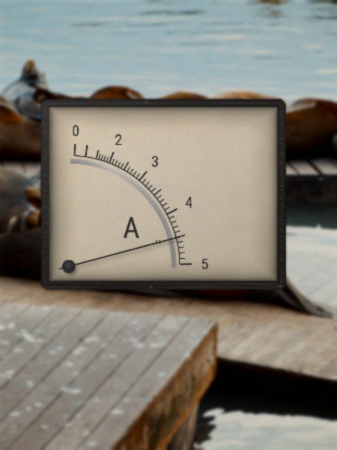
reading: 4.5
